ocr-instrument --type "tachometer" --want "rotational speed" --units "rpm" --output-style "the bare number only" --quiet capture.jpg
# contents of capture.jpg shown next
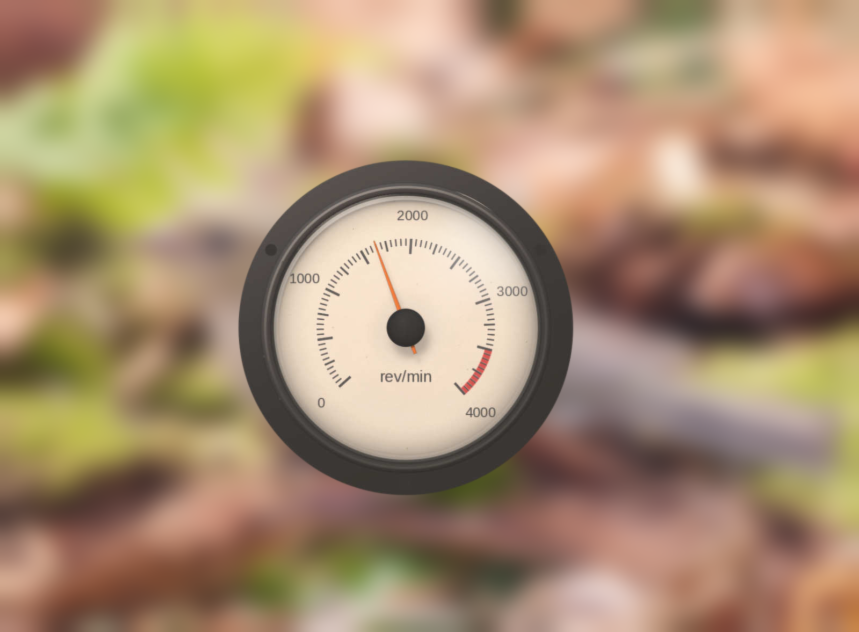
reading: 1650
